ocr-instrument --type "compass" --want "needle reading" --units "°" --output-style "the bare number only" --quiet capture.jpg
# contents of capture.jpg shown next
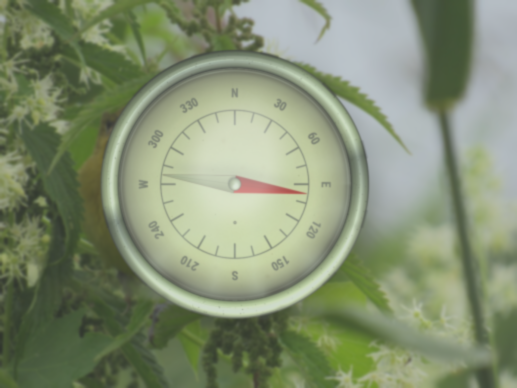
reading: 97.5
